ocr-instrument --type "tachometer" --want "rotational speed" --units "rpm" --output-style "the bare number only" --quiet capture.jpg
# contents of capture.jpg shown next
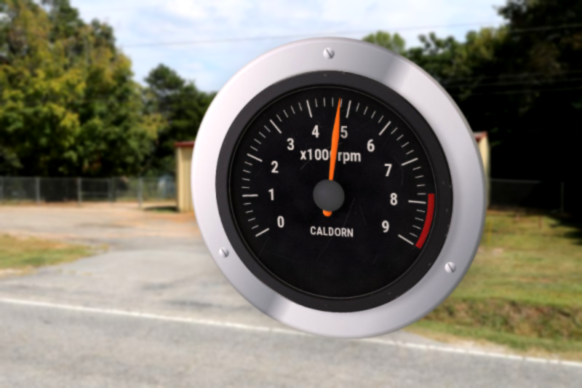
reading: 4800
